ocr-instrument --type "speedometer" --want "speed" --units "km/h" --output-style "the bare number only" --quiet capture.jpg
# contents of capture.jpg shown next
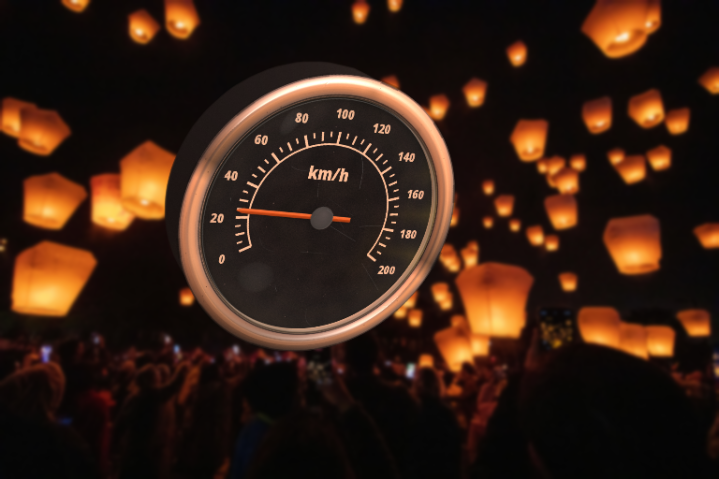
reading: 25
